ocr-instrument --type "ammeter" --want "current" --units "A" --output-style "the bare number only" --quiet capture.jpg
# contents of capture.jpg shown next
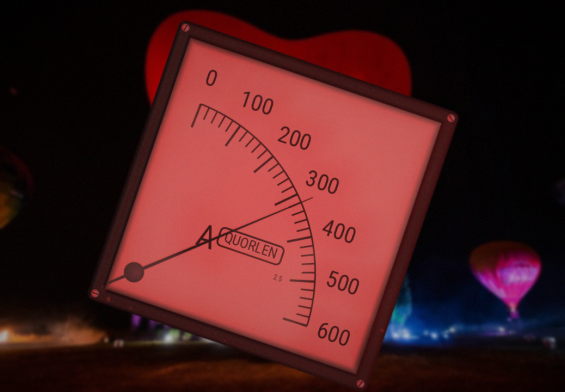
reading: 320
